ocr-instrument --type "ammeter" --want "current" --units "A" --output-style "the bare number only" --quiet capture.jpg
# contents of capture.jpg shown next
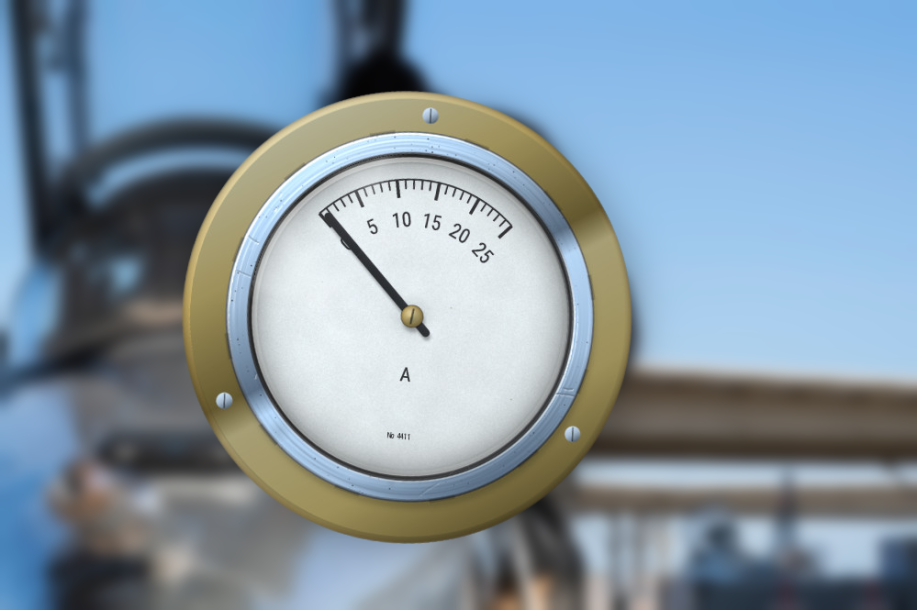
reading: 0.5
